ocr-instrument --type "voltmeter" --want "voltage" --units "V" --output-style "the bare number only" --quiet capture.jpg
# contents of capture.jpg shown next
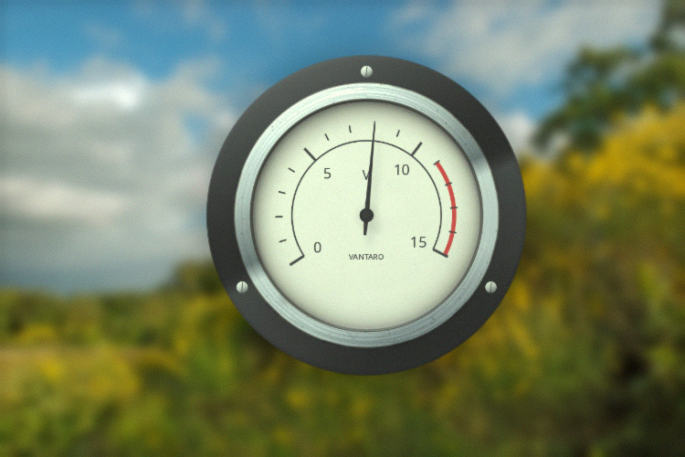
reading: 8
